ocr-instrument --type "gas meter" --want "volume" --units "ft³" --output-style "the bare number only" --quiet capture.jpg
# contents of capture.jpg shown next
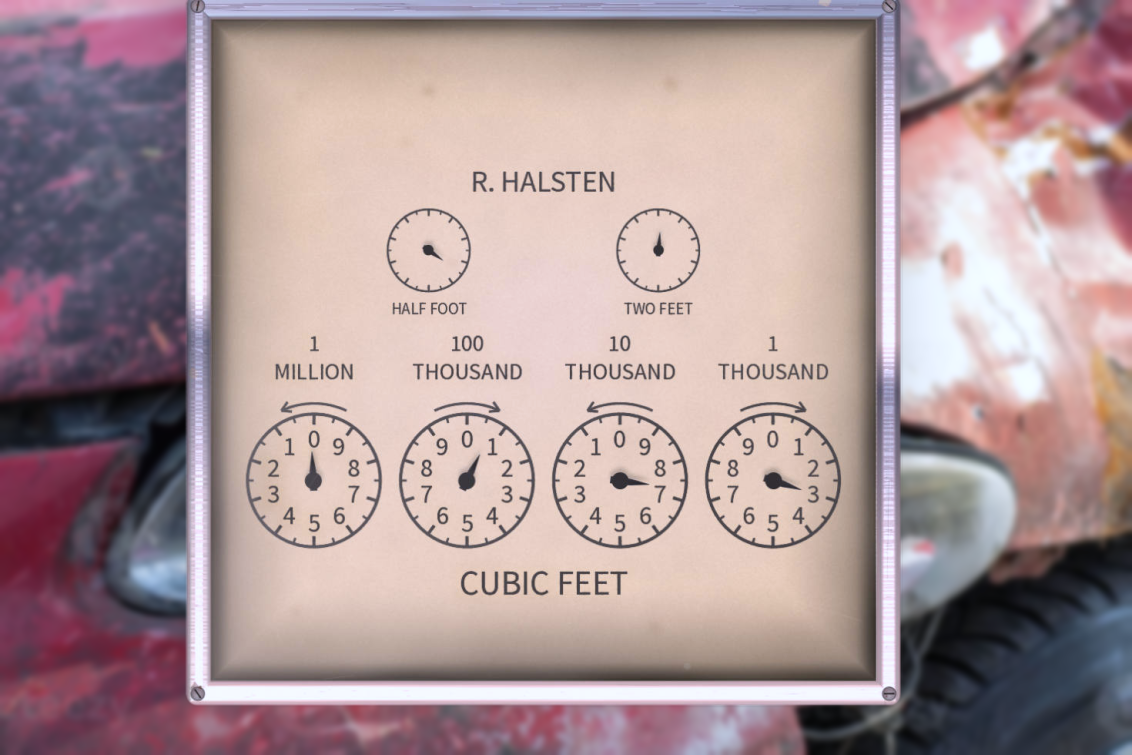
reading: 7300
